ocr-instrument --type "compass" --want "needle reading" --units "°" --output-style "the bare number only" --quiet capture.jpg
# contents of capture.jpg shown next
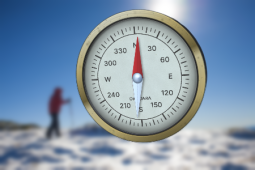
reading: 5
